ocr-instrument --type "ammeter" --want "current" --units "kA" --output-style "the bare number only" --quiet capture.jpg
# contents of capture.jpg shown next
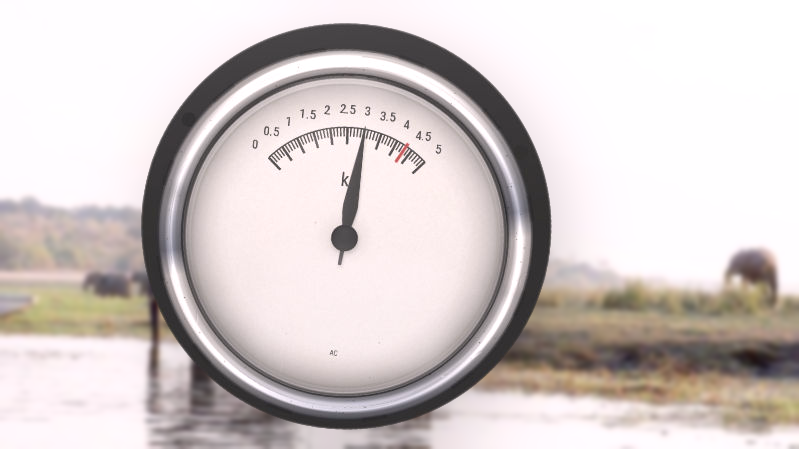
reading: 3
